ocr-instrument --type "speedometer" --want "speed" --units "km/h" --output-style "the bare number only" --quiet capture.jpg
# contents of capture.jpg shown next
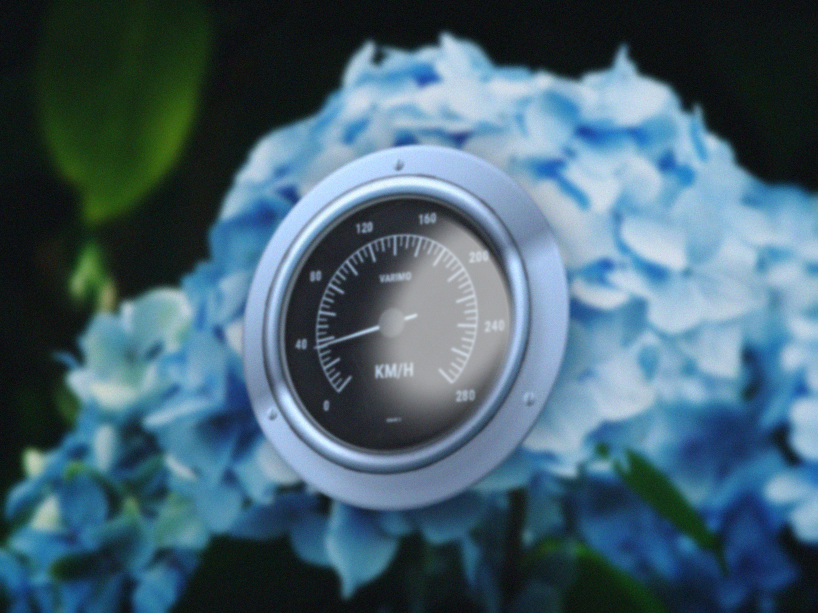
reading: 35
